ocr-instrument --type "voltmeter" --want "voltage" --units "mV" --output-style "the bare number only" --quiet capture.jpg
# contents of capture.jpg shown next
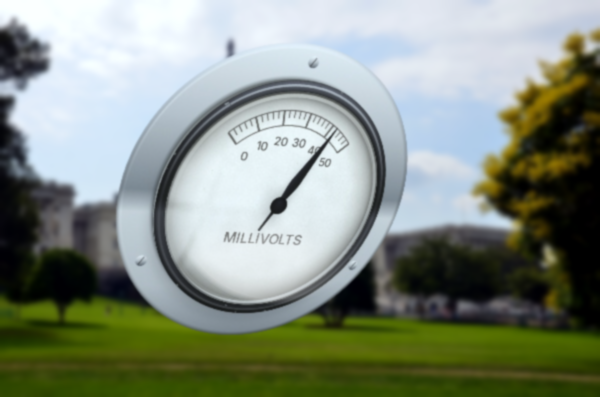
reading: 40
